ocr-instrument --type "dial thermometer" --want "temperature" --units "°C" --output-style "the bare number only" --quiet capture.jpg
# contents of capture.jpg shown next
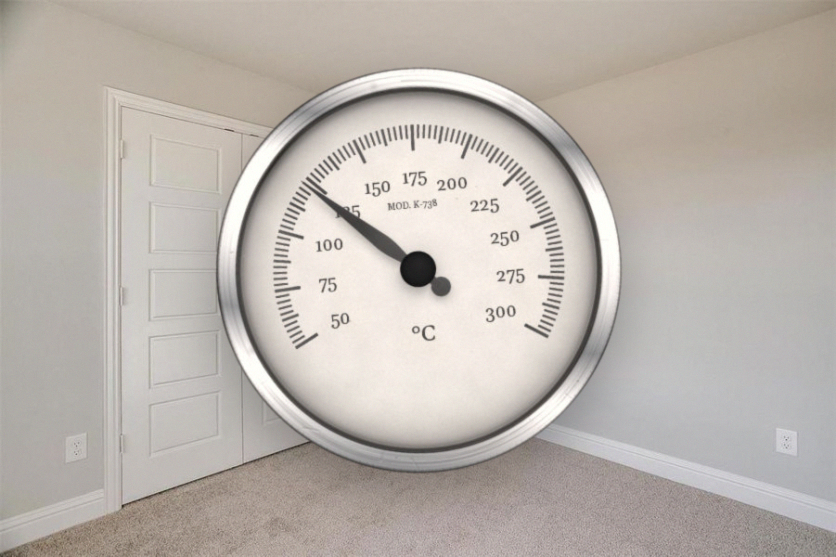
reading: 122.5
